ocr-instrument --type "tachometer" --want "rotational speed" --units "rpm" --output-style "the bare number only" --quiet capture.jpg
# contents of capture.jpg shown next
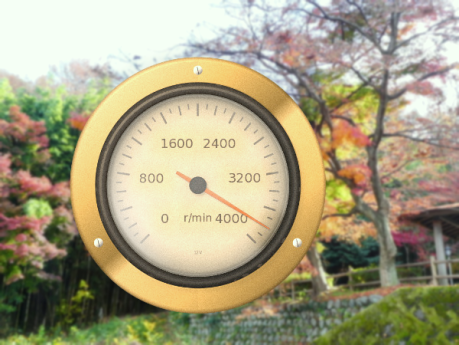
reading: 3800
